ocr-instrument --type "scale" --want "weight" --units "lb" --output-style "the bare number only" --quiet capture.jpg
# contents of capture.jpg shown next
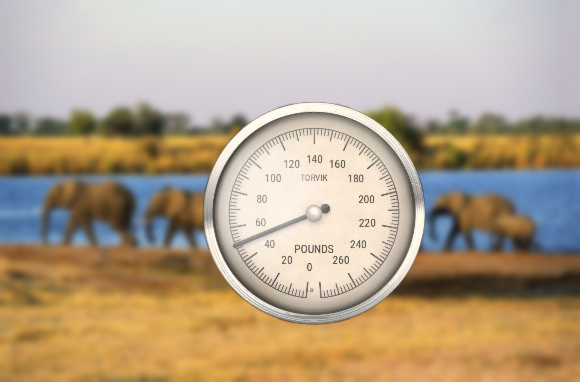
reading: 50
